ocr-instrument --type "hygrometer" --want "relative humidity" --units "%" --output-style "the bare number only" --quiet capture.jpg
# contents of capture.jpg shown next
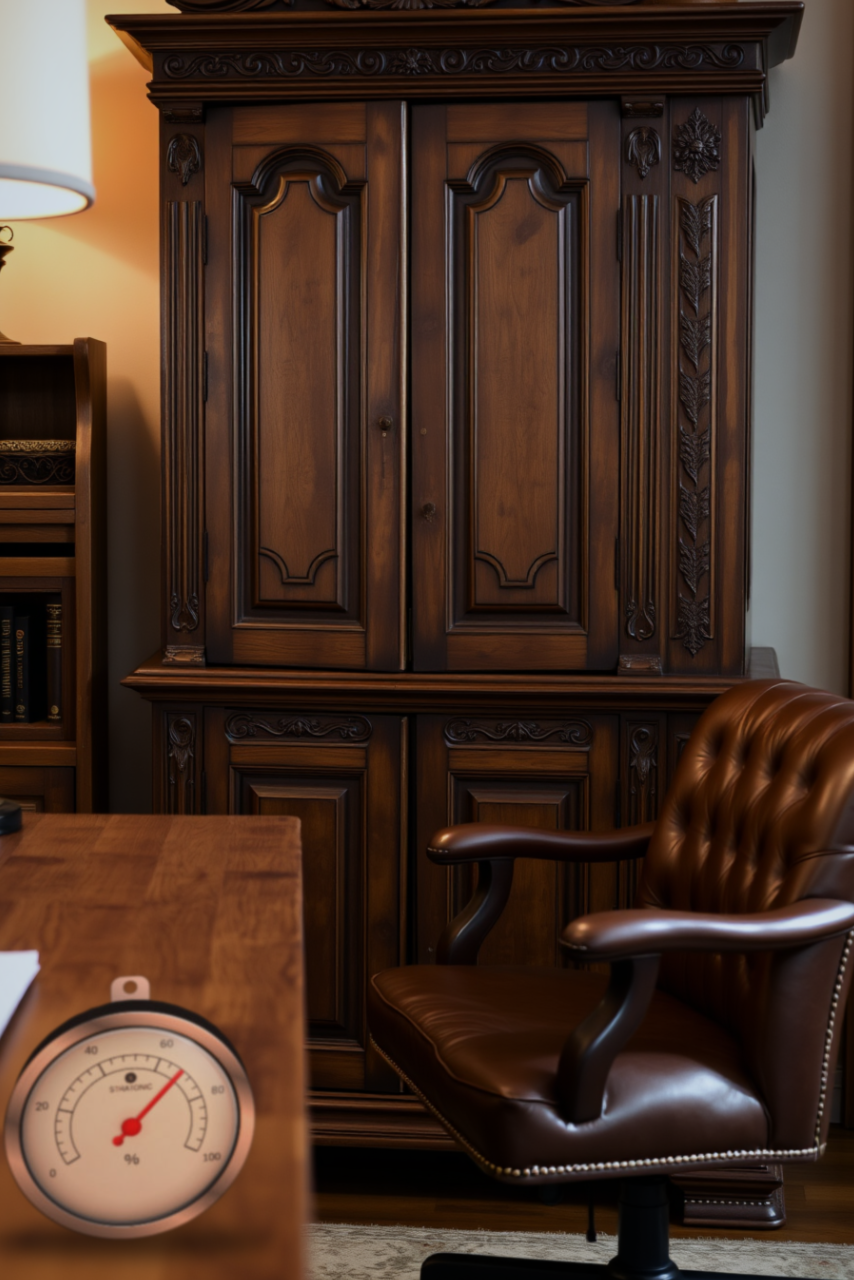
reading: 68
